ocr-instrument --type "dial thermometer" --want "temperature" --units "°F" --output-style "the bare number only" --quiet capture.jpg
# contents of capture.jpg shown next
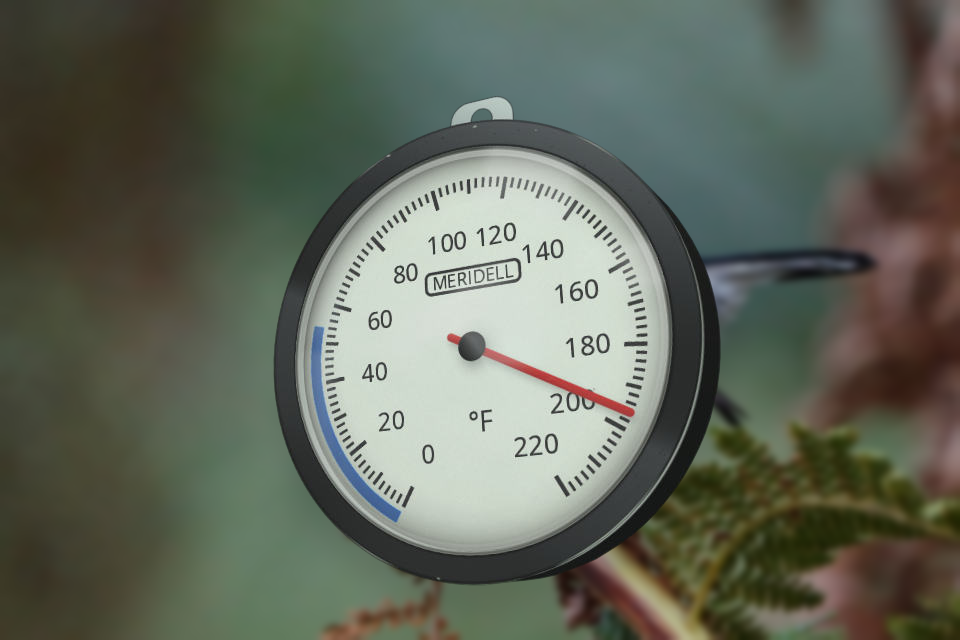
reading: 196
